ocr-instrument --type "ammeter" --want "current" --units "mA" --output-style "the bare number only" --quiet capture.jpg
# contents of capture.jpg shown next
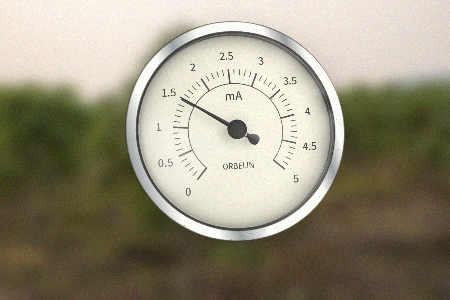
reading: 1.5
